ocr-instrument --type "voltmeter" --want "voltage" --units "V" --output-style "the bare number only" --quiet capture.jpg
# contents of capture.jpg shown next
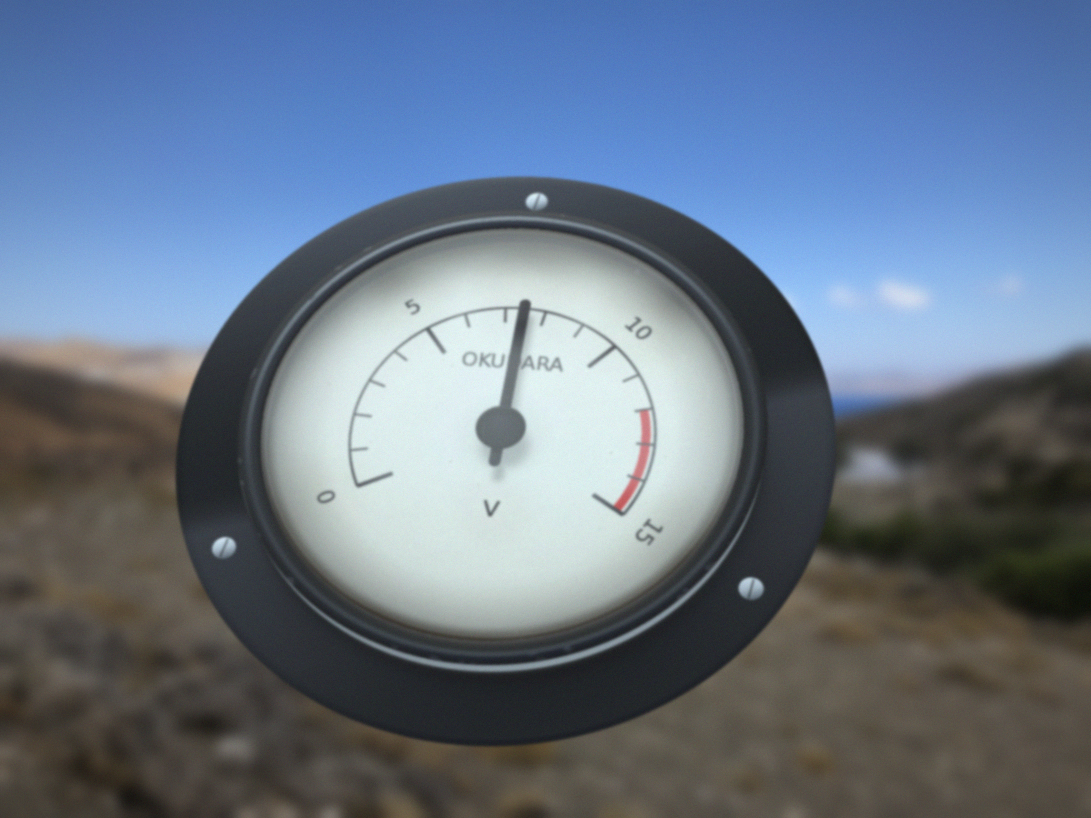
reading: 7.5
